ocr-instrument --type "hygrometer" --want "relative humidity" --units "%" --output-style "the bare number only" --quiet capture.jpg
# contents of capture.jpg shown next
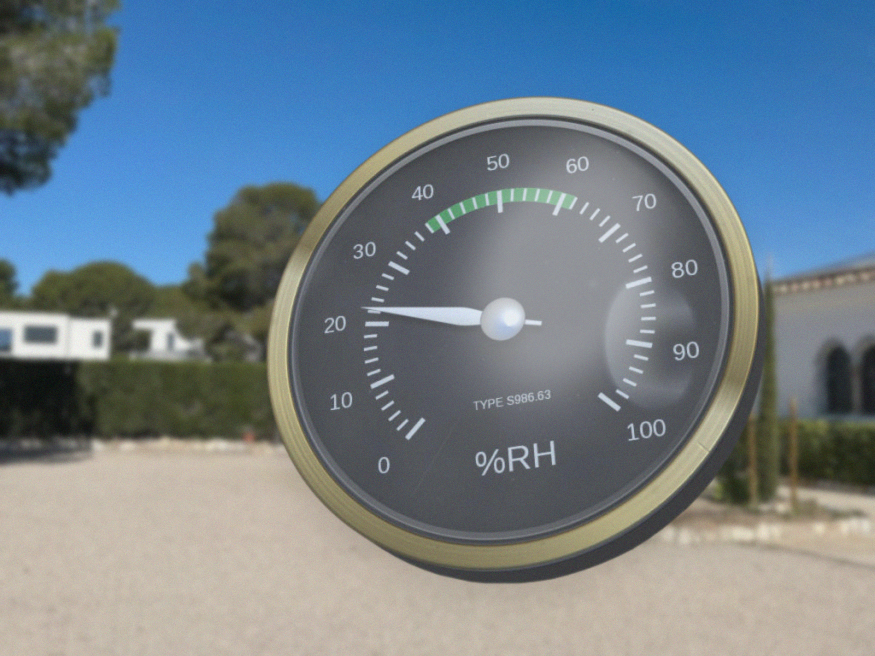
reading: 22
